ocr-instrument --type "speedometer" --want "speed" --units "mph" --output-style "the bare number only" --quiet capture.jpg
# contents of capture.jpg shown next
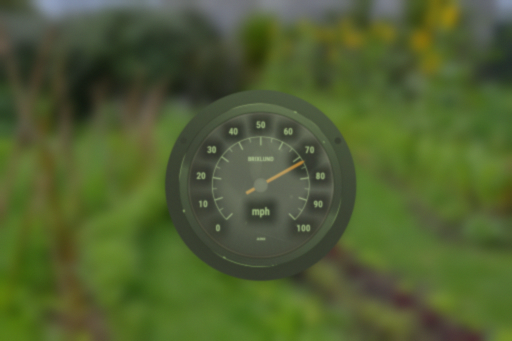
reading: 72.5
